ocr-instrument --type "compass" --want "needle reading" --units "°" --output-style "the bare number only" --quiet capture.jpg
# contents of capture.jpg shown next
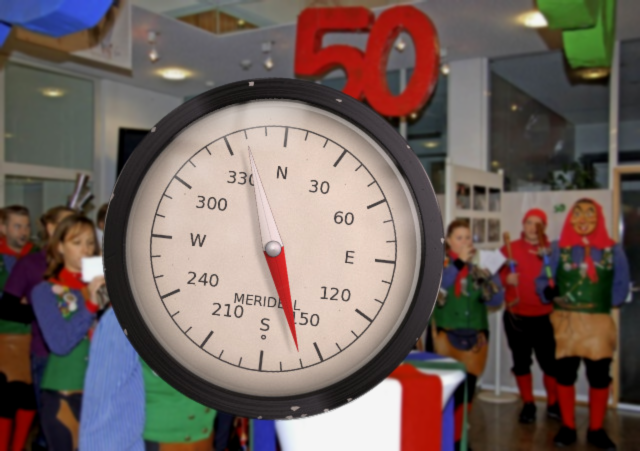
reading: 160
